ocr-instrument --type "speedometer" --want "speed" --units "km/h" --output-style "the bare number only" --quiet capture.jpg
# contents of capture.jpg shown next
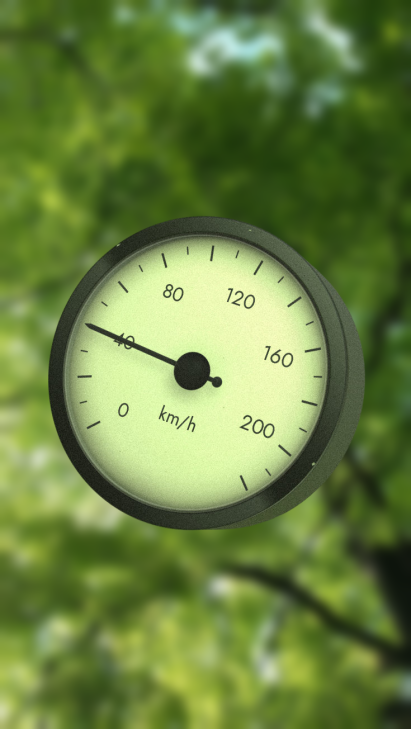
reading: 40
